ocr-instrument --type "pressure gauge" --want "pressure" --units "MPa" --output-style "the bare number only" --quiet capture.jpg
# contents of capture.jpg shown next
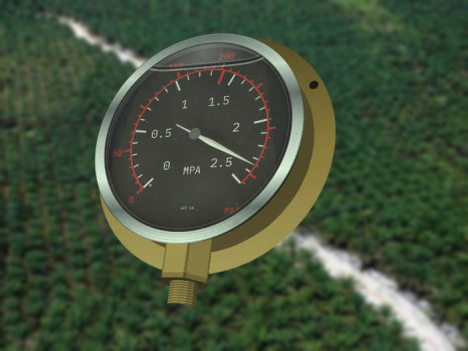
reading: 2.35
